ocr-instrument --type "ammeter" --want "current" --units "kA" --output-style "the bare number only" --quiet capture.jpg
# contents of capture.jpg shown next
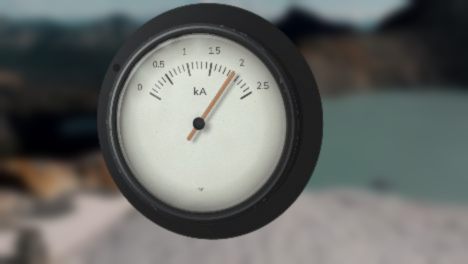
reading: 2
